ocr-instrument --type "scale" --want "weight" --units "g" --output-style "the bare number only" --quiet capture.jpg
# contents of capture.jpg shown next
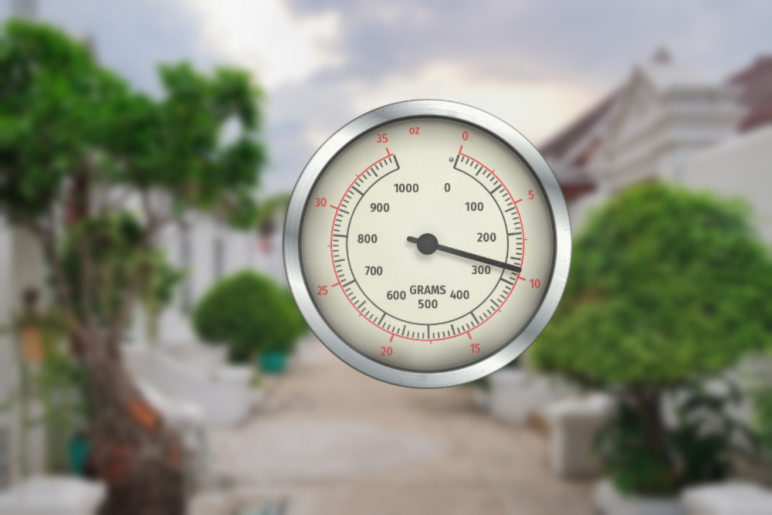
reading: 270
